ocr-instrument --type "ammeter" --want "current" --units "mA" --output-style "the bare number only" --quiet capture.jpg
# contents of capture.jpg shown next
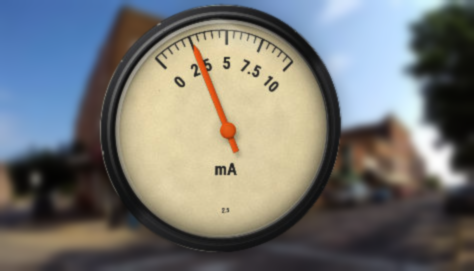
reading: 2.5
